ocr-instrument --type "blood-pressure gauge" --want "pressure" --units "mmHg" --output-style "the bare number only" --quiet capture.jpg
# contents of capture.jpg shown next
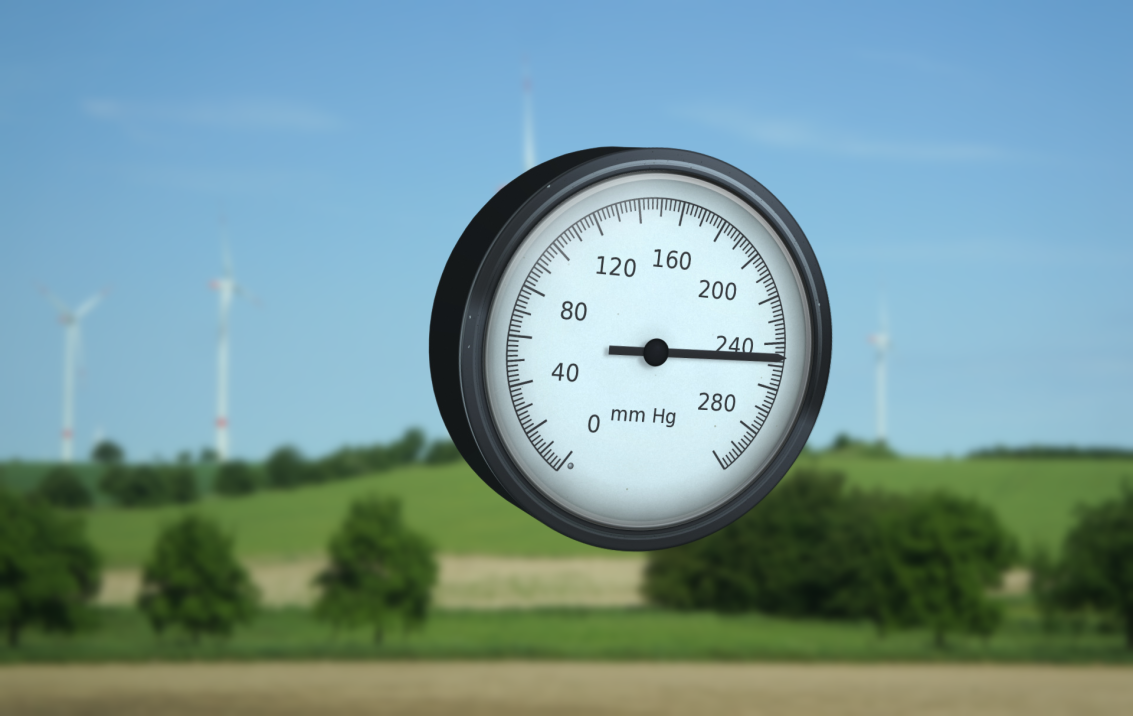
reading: 246
